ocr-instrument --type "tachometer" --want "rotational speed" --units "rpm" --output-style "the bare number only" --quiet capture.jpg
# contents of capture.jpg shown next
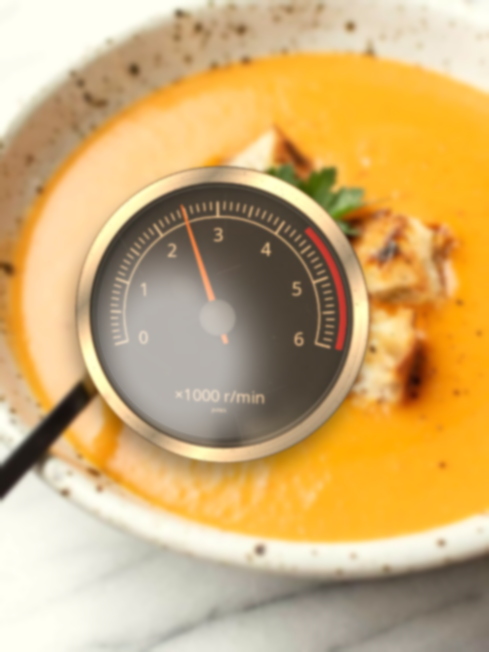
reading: 2500
